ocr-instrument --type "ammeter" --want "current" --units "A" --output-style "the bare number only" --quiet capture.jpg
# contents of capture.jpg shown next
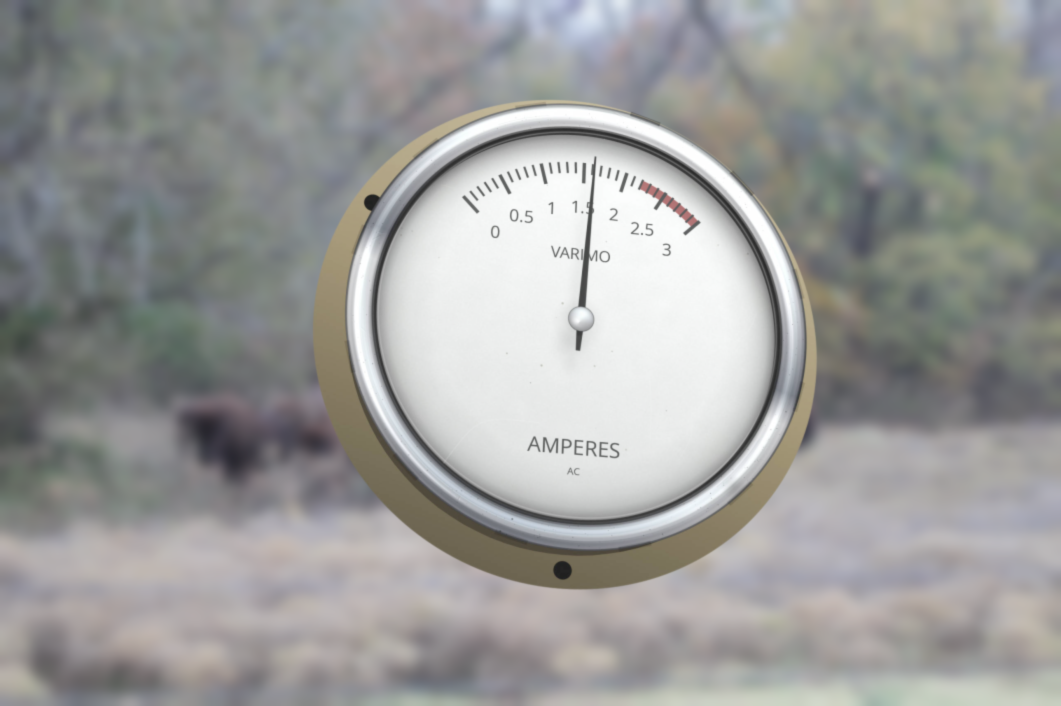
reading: 1.6
